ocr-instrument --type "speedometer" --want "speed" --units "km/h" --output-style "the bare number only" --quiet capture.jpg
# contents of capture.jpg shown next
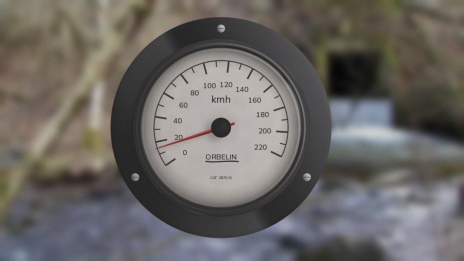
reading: 15
